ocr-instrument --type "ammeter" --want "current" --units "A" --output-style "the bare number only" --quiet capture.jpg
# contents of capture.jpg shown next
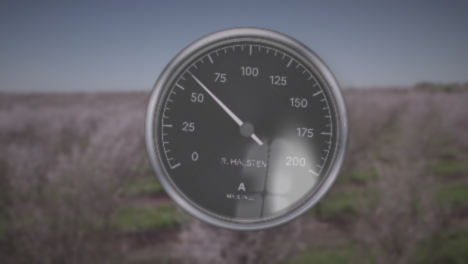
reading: 60
